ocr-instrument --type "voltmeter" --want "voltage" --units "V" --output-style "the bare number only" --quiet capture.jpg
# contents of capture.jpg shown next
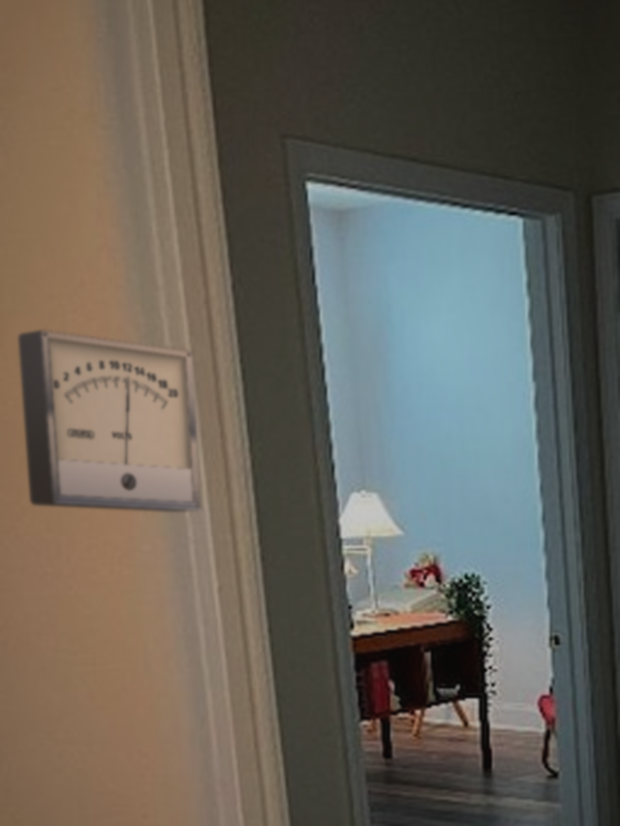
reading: 12
